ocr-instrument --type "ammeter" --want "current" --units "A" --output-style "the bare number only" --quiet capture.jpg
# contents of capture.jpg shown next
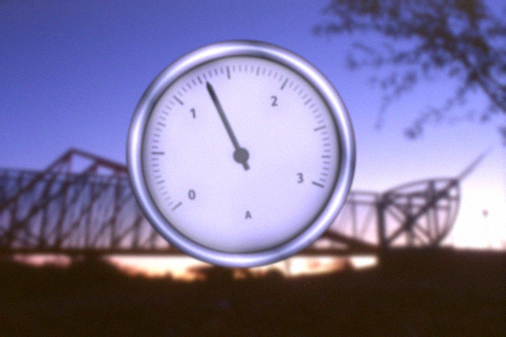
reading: 1.3
